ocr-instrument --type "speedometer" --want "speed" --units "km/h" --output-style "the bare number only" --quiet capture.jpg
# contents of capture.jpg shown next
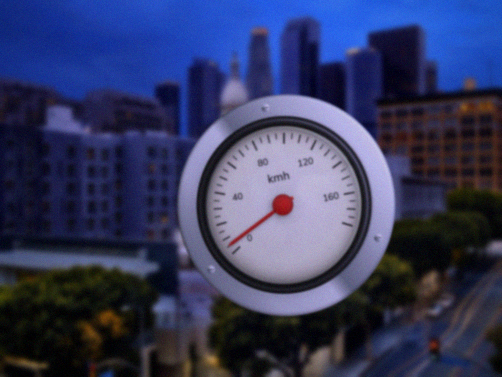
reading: 5
